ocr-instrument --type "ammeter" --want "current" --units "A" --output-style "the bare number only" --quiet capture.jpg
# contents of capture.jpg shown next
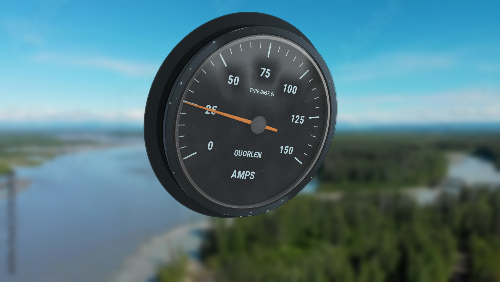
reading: 25
